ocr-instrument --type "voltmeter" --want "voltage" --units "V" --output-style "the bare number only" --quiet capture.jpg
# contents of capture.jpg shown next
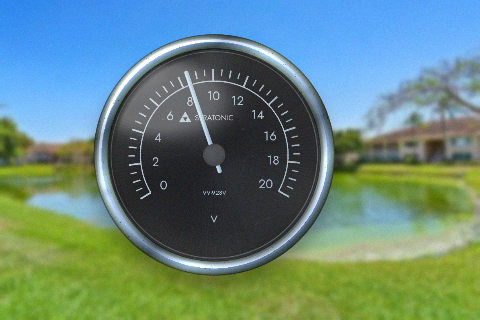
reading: 8.5
